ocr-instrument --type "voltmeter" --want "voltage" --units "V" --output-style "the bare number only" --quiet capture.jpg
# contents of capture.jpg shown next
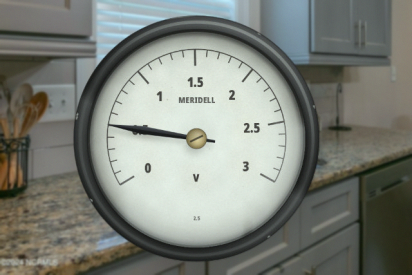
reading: 0.5
